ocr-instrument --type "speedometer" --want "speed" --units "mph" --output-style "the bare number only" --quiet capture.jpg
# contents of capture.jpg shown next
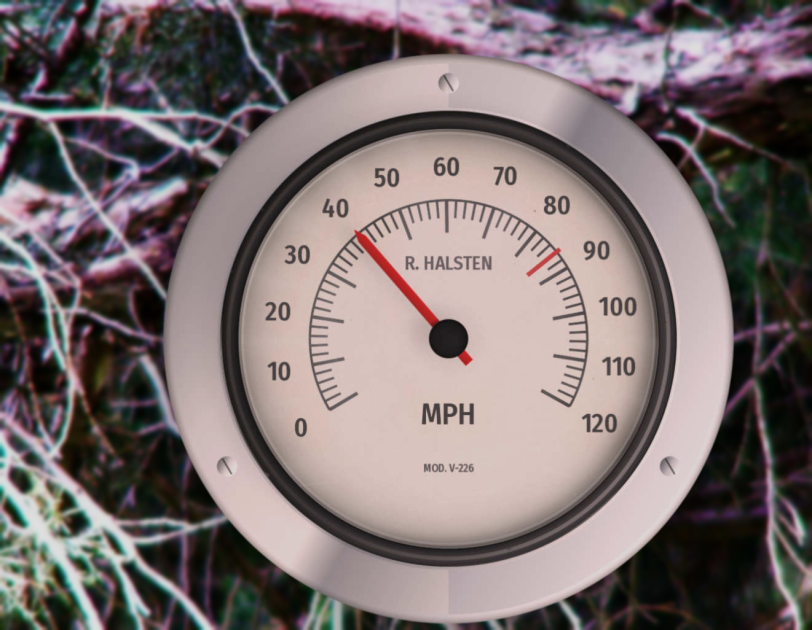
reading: 40
